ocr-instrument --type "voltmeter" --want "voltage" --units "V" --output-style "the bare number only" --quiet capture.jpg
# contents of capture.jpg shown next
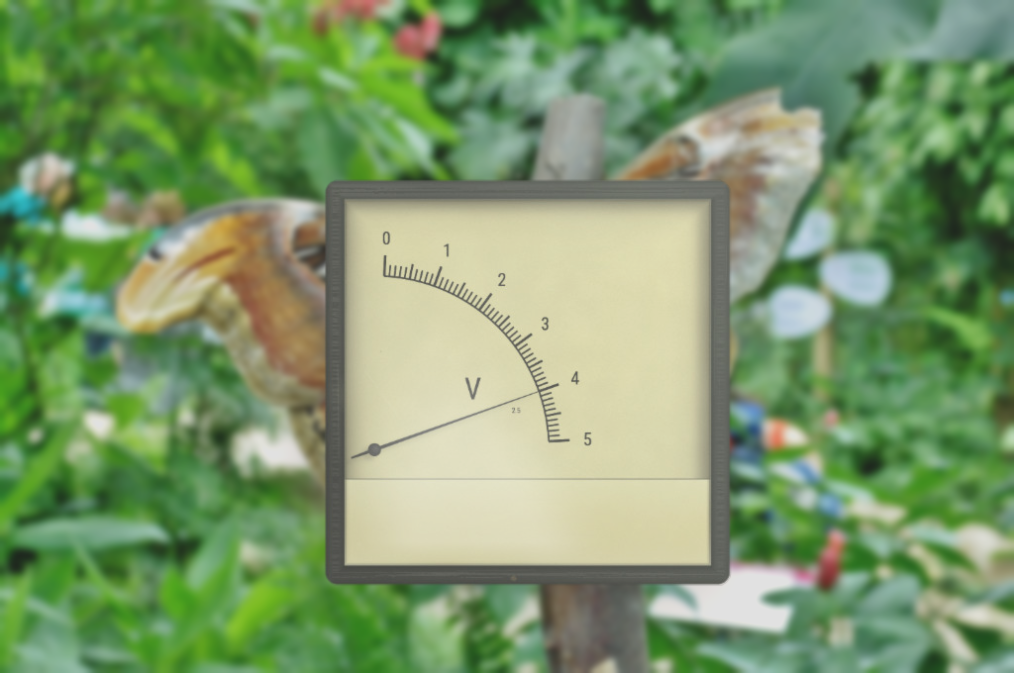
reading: 4
